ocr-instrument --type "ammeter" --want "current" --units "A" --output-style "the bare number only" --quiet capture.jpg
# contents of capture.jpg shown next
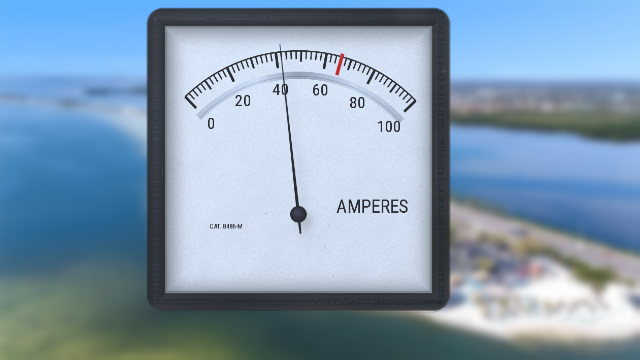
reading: 42
